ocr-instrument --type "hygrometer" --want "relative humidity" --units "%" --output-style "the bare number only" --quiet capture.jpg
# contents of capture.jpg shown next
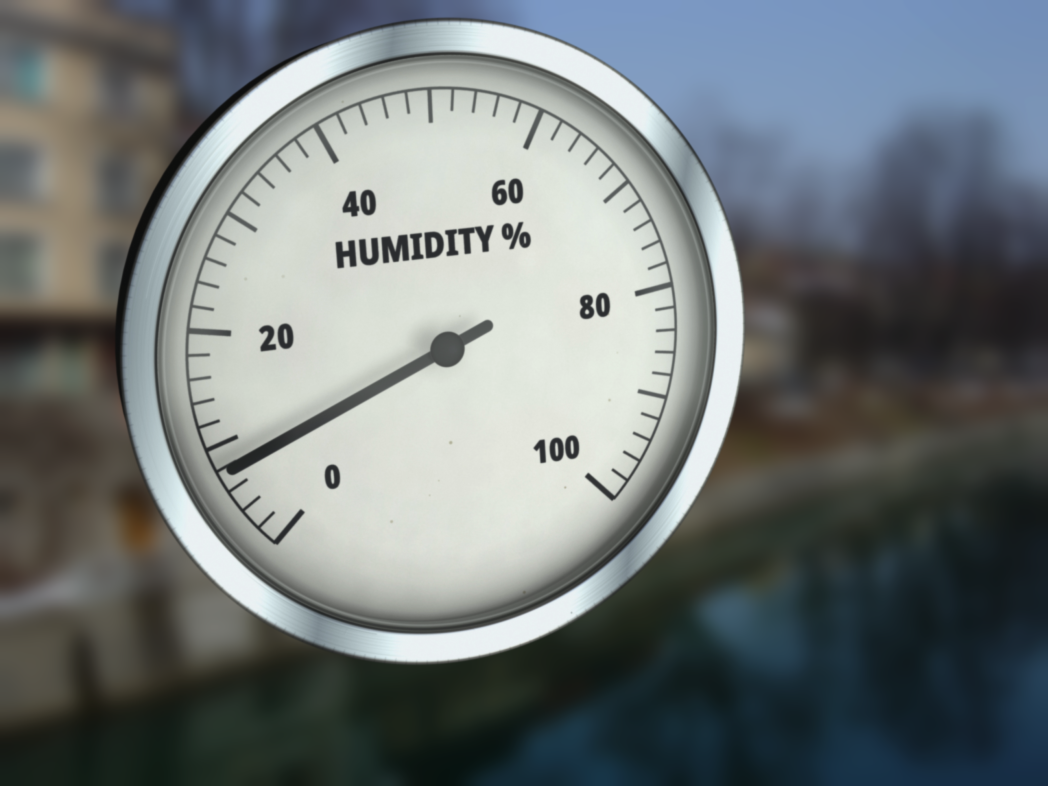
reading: 8
